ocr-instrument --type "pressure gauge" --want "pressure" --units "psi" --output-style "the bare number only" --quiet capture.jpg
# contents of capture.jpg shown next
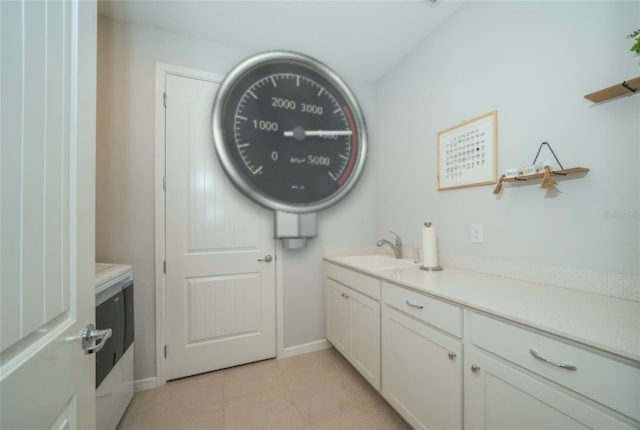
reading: 4000
